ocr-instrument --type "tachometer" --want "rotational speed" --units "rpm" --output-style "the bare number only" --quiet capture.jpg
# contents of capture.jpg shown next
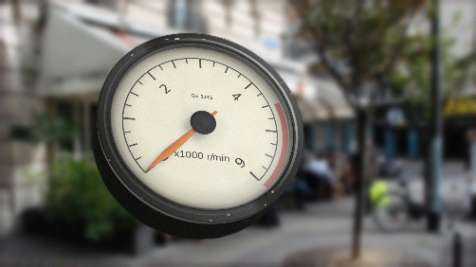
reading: 0
